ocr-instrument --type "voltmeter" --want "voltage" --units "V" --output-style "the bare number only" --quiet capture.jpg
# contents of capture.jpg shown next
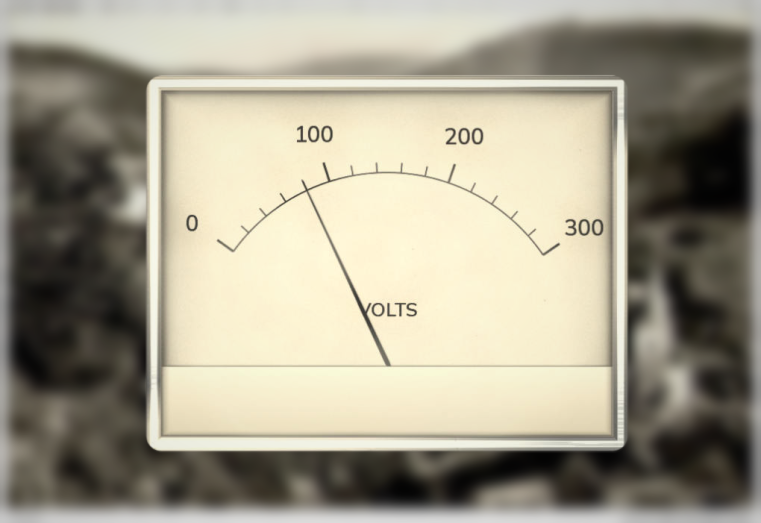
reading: 80
